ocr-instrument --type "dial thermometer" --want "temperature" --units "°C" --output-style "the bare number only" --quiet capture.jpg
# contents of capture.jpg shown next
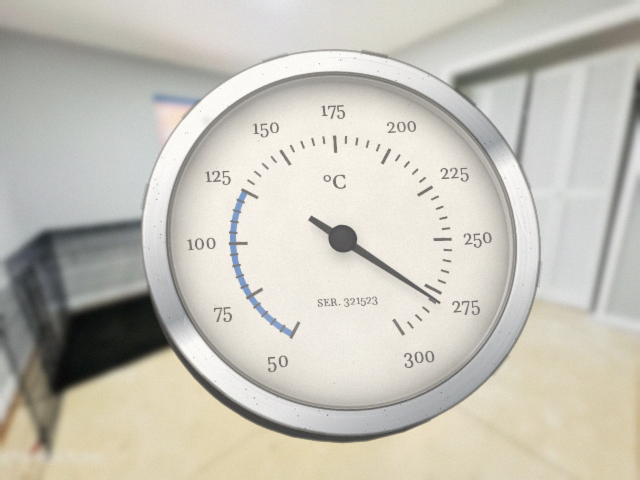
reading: 280
